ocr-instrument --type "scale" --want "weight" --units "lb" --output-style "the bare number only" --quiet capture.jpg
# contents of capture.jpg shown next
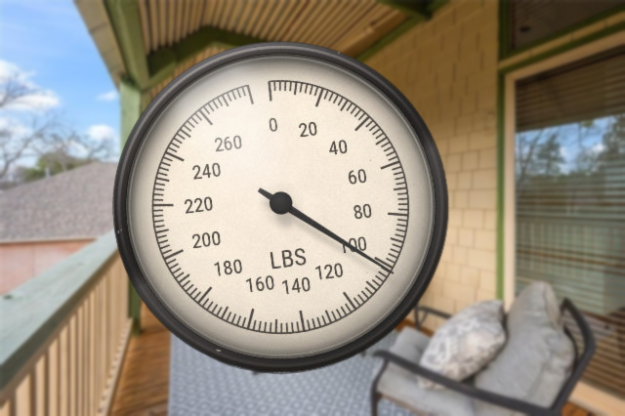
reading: 102
